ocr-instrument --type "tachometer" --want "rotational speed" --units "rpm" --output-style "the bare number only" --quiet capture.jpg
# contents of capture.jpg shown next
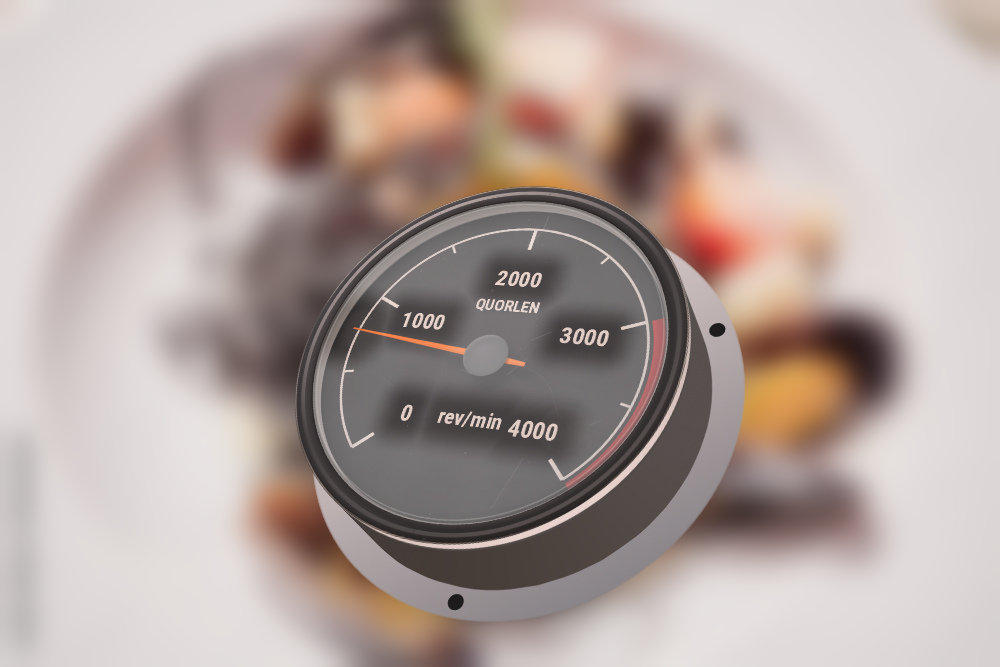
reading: 750
